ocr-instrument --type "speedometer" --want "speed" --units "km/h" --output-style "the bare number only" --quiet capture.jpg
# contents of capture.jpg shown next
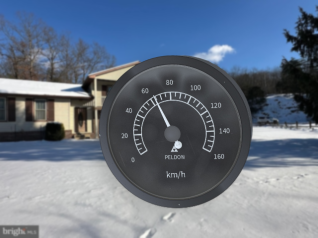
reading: 65
